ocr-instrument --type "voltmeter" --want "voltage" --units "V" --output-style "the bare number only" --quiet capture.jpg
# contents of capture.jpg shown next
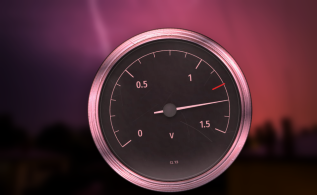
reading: 1.3
